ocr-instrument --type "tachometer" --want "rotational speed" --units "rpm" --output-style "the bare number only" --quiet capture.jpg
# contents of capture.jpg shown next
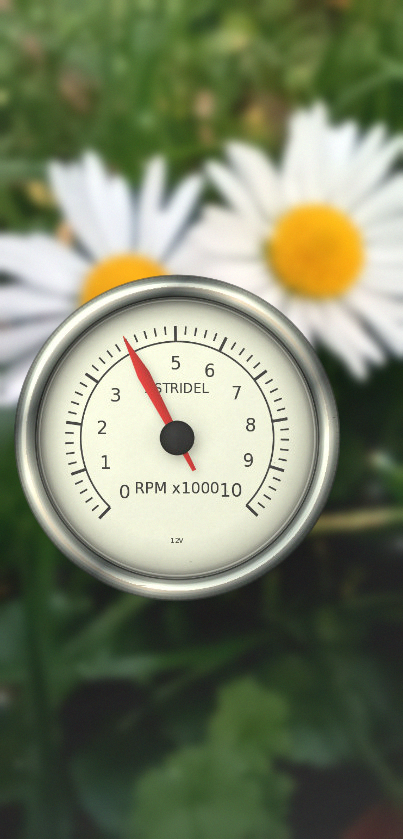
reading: 4000
